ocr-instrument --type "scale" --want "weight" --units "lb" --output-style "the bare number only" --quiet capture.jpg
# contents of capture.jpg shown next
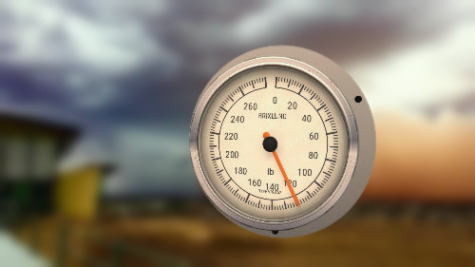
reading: 120
